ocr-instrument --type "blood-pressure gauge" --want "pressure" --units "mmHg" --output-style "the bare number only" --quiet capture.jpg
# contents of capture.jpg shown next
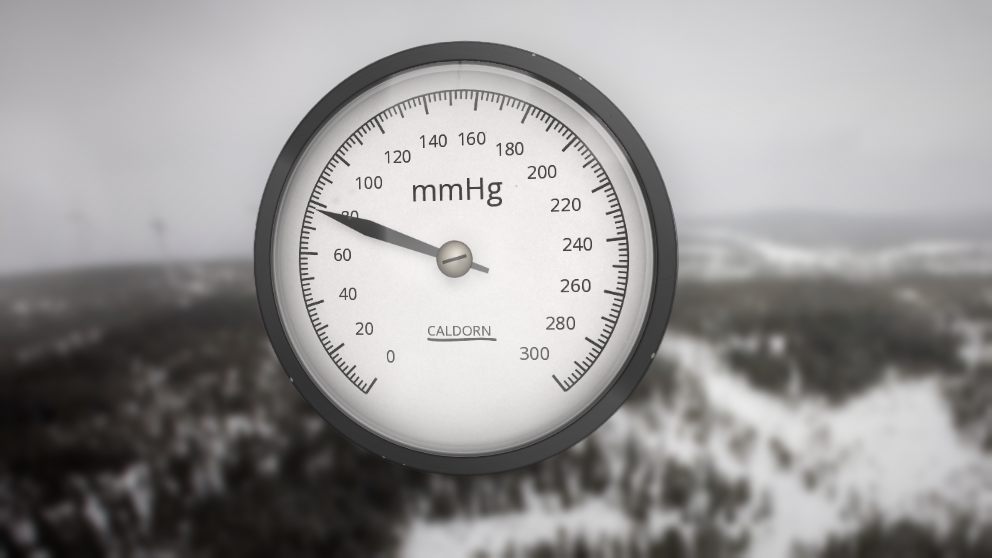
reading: 78
